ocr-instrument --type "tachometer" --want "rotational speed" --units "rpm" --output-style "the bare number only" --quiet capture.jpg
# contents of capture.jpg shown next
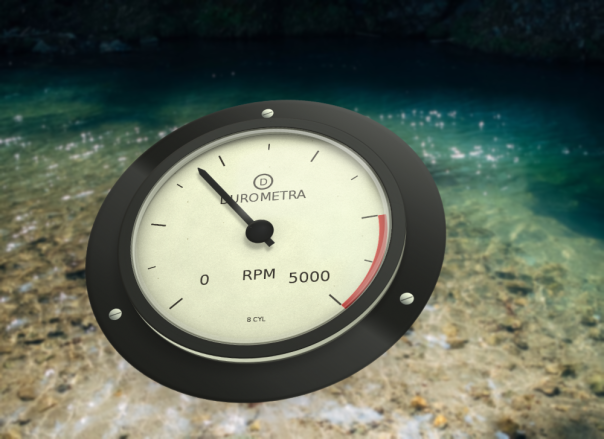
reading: 1750
